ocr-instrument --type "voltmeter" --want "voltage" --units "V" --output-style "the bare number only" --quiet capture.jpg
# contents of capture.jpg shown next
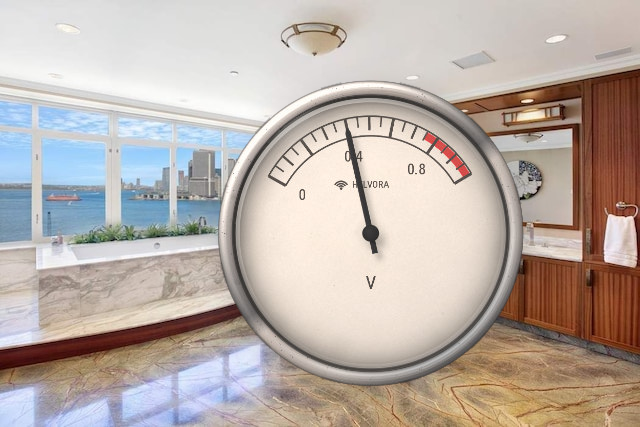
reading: 0.4
